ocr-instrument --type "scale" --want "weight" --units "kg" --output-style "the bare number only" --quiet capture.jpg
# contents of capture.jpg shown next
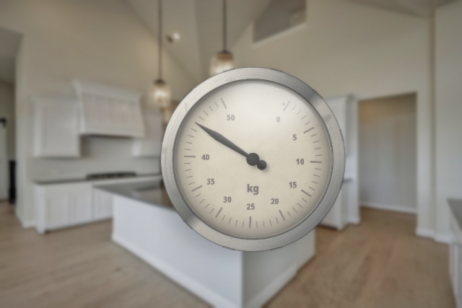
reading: 45
